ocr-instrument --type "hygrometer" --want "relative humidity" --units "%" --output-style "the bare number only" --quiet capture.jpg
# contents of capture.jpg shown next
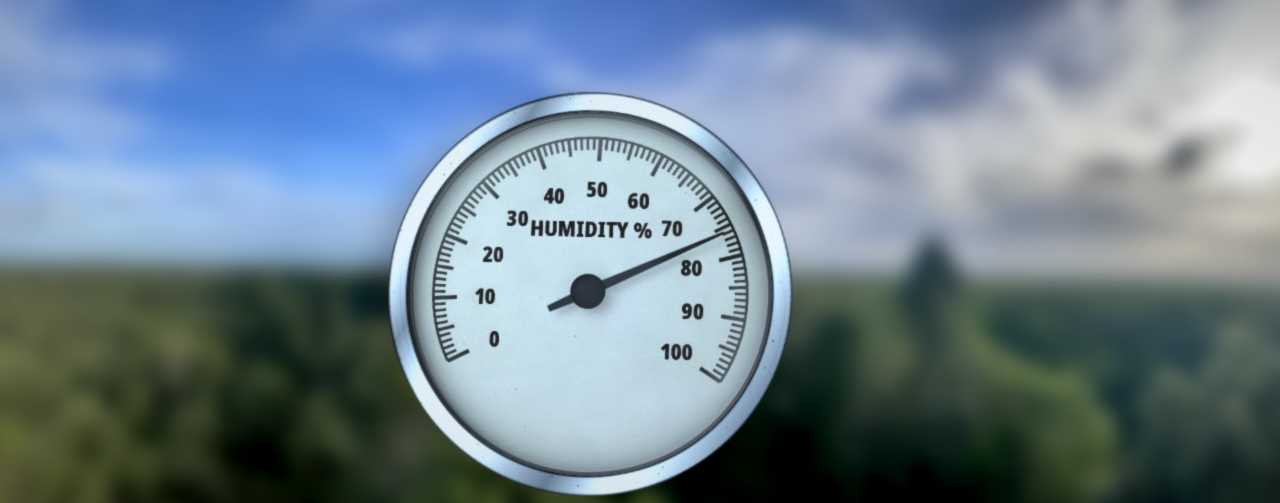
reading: 76
